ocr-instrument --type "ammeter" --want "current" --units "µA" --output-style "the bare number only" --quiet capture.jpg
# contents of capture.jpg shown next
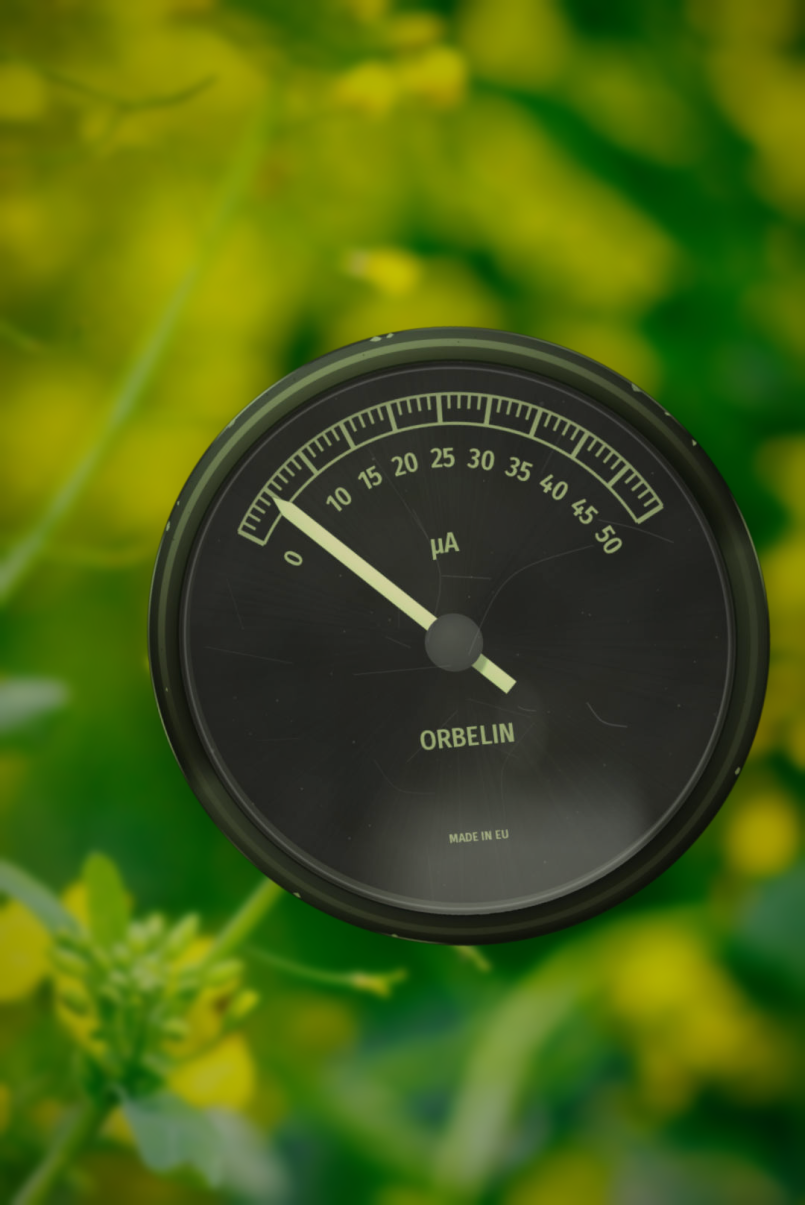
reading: 5
